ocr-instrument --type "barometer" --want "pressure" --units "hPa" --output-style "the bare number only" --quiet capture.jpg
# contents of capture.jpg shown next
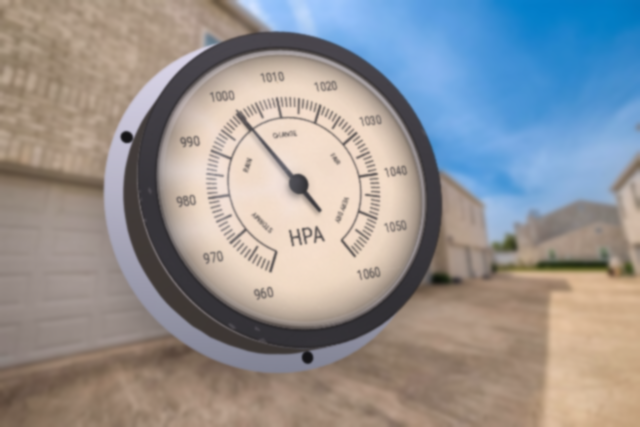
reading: 1000
